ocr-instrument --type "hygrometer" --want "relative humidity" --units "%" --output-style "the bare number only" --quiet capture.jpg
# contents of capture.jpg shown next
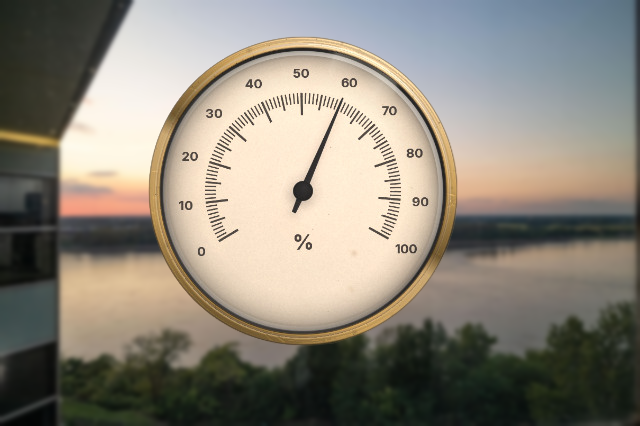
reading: 60
